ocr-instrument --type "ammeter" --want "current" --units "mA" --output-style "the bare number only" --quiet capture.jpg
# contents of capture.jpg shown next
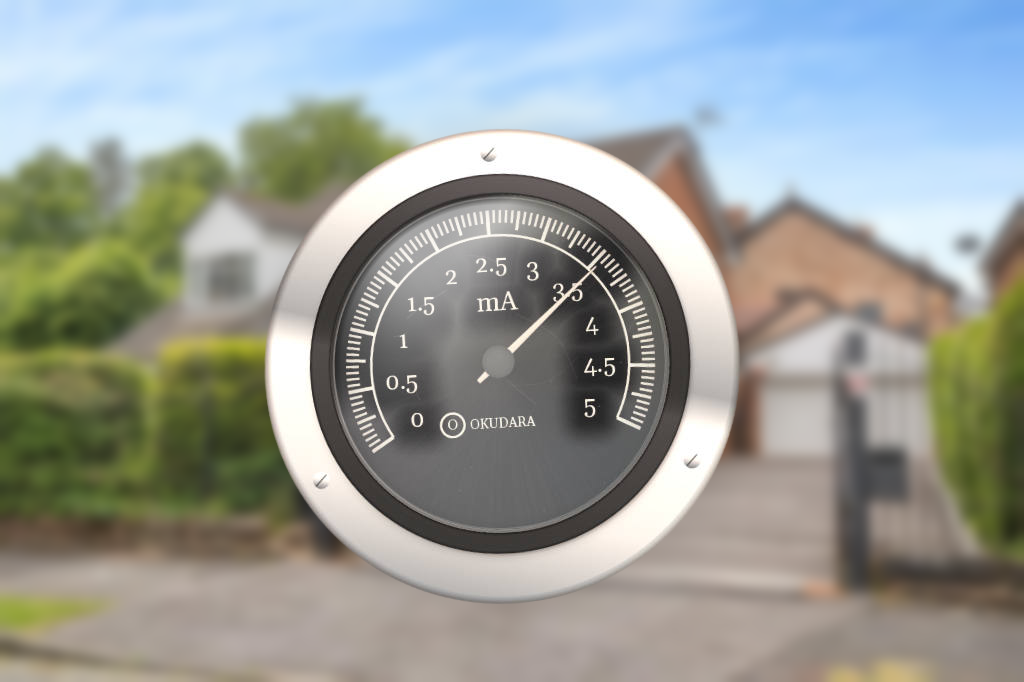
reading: 3.55
